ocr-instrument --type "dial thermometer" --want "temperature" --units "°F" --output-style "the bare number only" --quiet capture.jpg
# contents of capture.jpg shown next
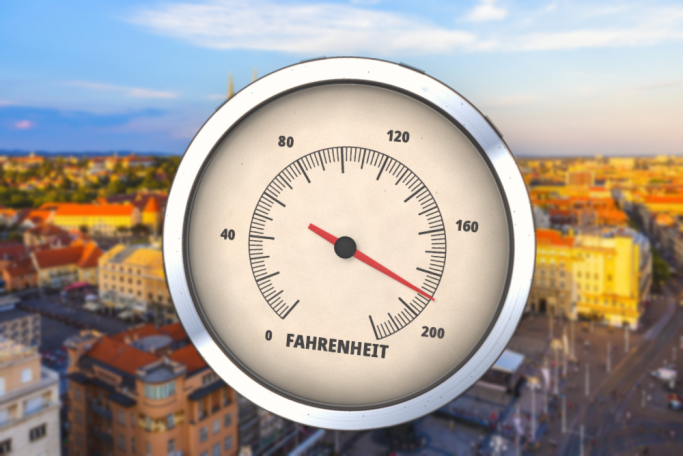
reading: 190
